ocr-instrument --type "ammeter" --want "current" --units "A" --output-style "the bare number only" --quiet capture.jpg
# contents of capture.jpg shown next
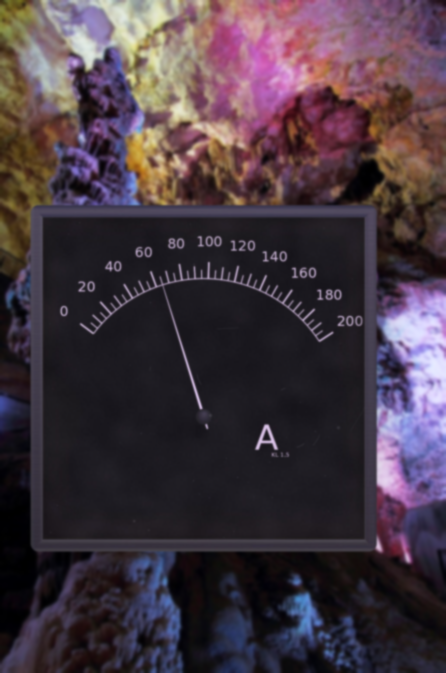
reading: 65
